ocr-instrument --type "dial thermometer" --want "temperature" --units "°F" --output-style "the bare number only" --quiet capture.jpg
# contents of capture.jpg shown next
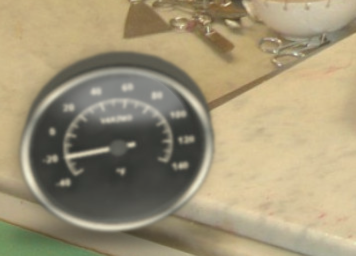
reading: -20
